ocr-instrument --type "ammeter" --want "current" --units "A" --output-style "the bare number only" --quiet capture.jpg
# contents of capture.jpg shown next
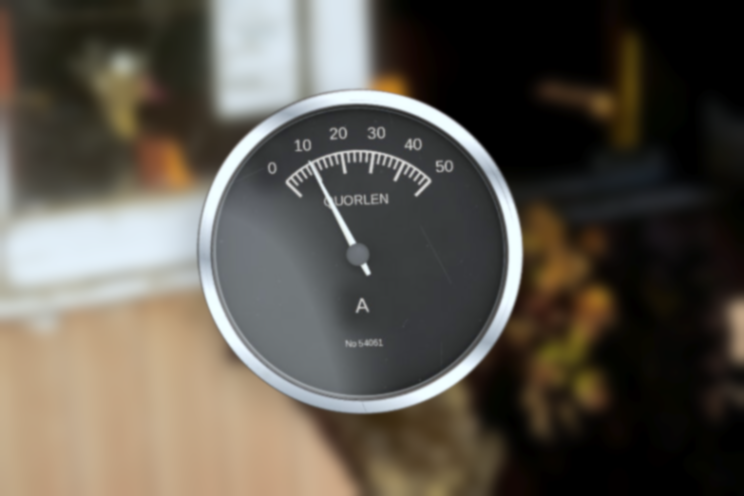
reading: 10
